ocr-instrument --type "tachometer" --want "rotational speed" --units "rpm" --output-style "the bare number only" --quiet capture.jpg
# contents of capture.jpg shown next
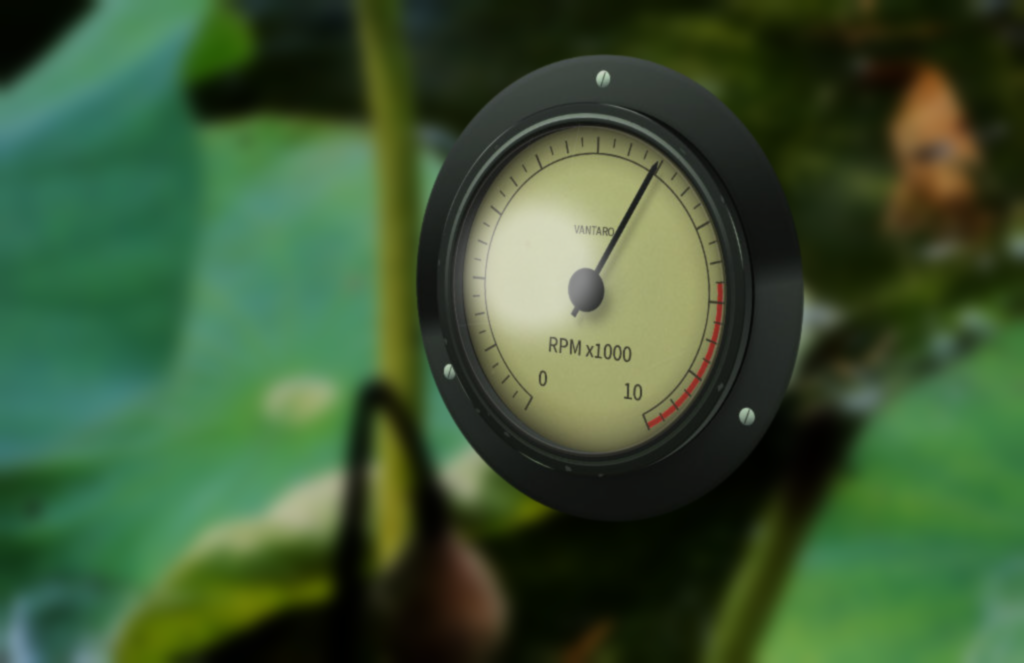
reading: 6000
